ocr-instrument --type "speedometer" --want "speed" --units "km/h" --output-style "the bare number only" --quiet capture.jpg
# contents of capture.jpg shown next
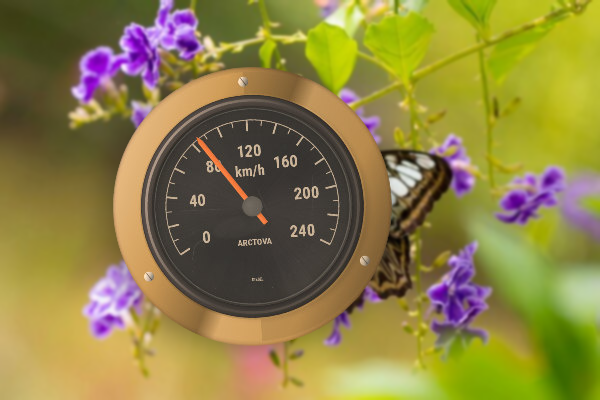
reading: 85
